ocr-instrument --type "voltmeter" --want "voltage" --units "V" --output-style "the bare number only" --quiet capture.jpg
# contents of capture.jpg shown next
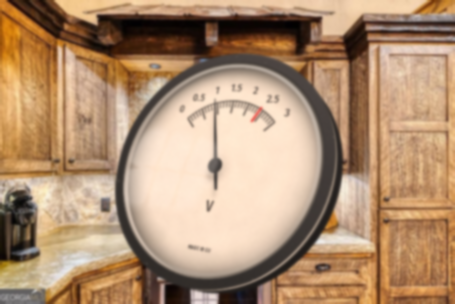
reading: 1
